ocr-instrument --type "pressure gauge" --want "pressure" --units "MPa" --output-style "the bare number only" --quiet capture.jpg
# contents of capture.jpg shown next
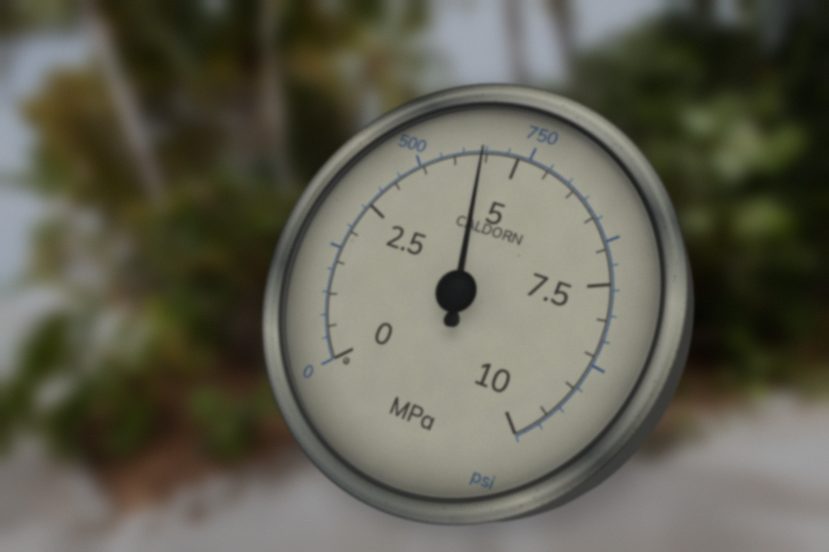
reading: 4.5
